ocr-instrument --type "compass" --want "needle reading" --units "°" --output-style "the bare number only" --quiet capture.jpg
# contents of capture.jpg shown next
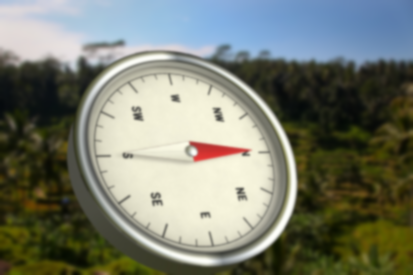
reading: 0
